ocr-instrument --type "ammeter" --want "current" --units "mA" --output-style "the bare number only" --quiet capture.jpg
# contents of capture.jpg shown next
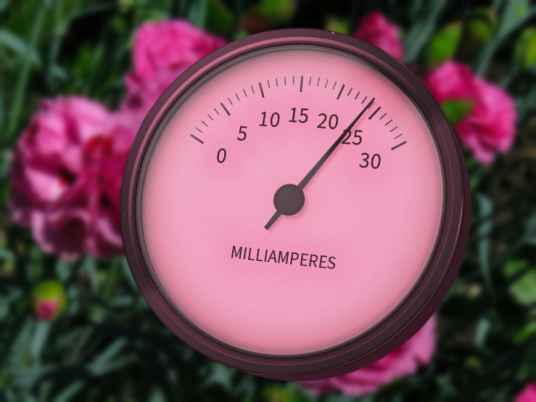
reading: 24
